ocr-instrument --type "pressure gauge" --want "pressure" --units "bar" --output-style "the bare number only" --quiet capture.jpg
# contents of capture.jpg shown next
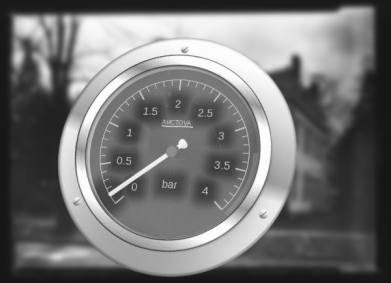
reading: 0.1
